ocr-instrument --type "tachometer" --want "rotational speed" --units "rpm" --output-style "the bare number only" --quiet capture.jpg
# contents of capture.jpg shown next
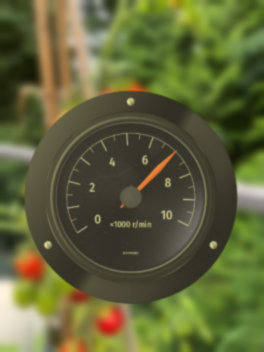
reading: 7000
